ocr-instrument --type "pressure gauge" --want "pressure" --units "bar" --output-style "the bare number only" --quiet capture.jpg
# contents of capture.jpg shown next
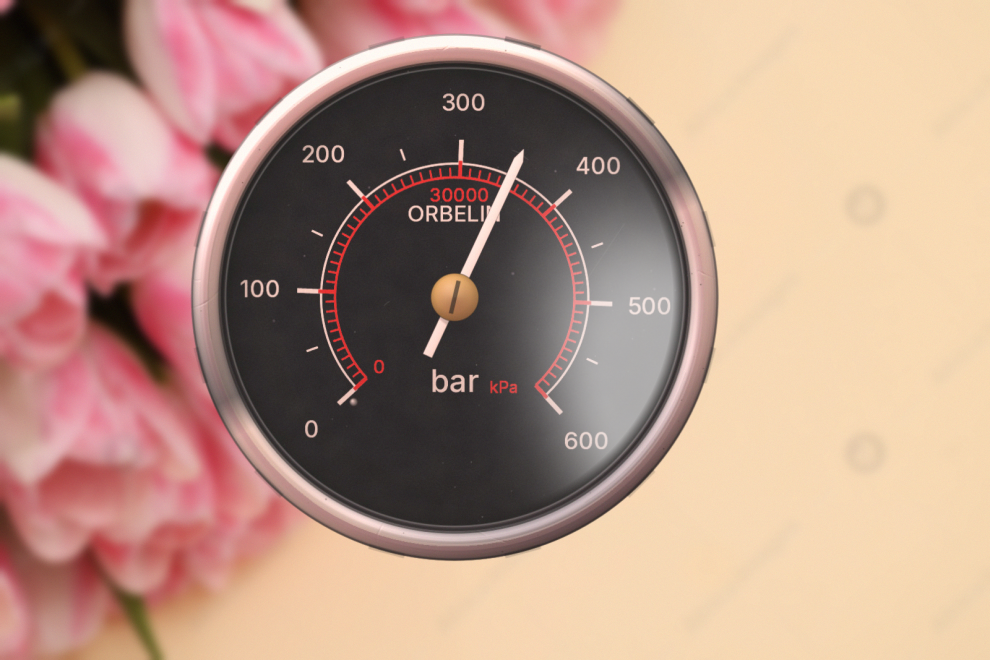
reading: 350
